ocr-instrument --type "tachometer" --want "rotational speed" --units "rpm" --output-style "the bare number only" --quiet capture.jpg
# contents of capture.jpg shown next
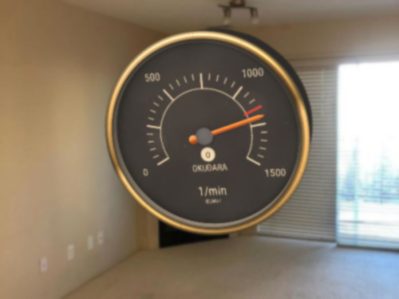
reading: 1200
